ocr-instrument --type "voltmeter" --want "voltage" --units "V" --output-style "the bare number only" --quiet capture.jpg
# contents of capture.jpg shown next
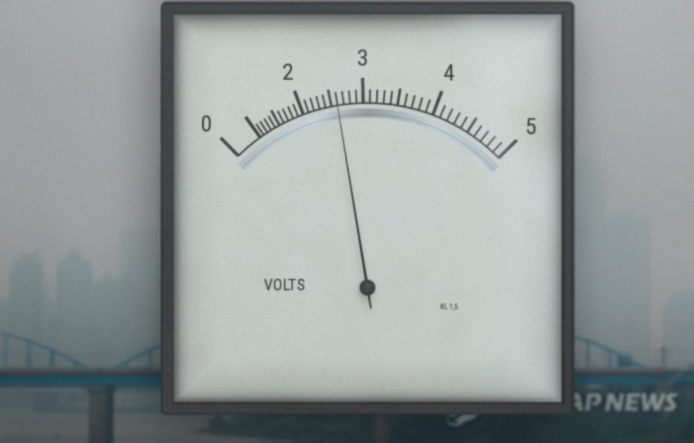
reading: 2.6
